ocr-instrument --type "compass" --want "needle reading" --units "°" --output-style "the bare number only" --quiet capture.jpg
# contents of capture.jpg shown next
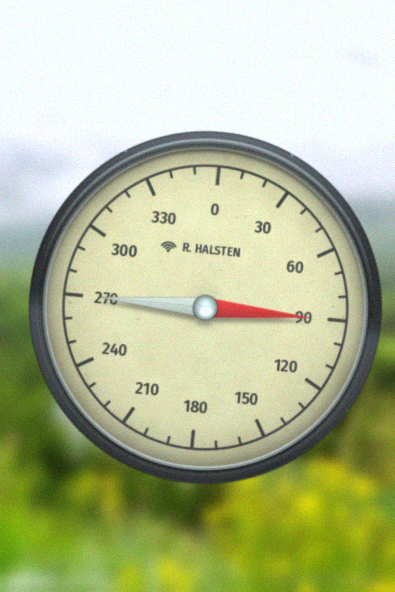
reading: 90
